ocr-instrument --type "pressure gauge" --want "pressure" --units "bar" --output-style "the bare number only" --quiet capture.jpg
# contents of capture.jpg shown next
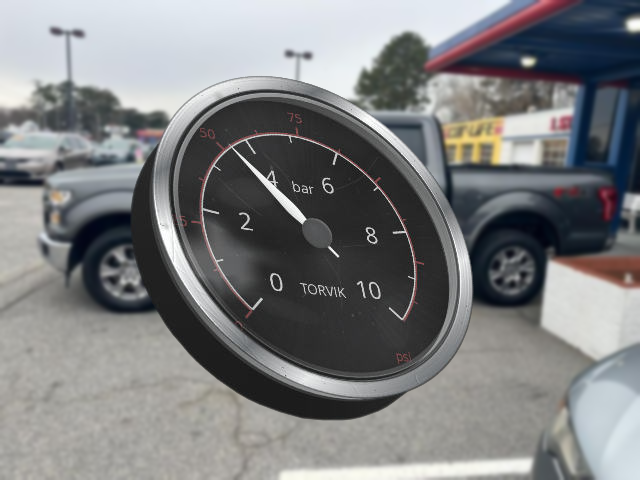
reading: 3.5
